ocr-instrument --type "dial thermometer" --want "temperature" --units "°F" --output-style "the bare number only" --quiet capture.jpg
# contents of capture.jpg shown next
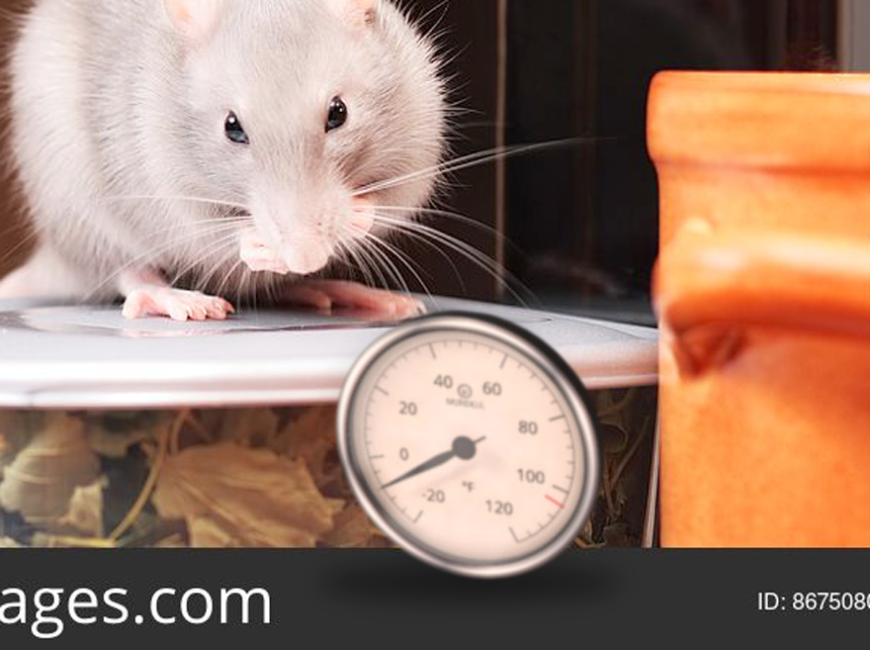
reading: -8
